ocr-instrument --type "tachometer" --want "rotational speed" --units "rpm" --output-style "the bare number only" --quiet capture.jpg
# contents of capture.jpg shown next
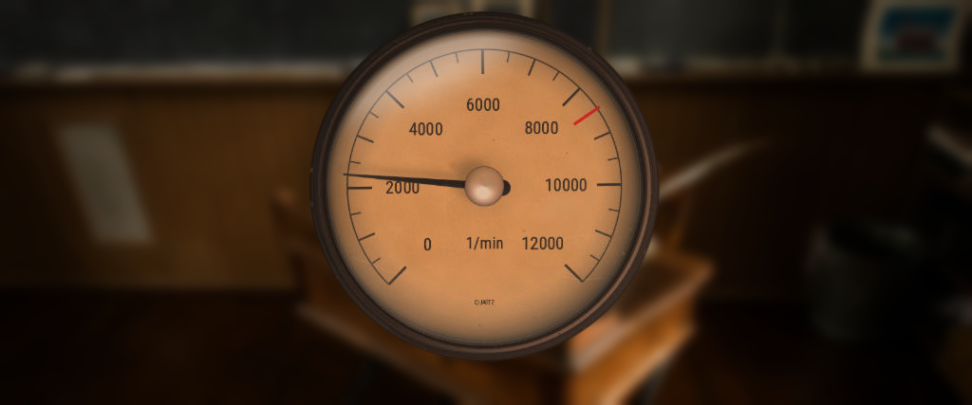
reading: 2250
